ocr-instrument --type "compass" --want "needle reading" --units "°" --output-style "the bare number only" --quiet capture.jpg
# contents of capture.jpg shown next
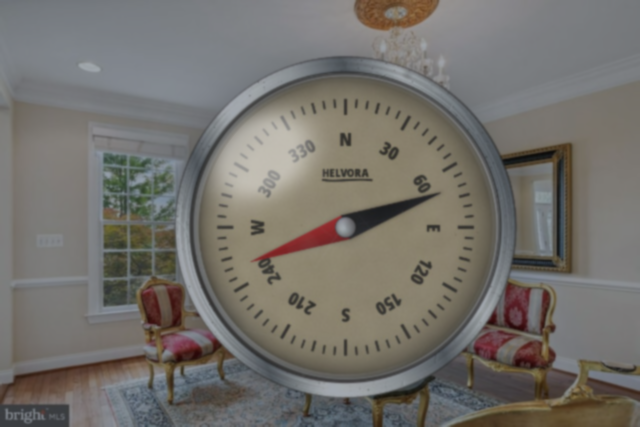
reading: 250
